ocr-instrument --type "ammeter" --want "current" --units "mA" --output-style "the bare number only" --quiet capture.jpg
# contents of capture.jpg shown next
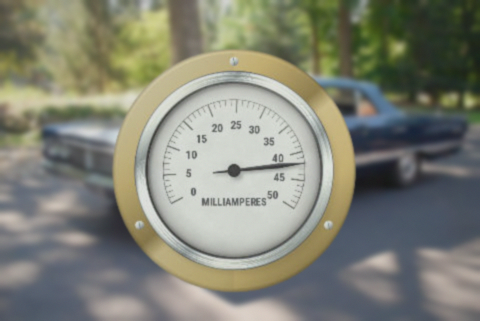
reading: 42
